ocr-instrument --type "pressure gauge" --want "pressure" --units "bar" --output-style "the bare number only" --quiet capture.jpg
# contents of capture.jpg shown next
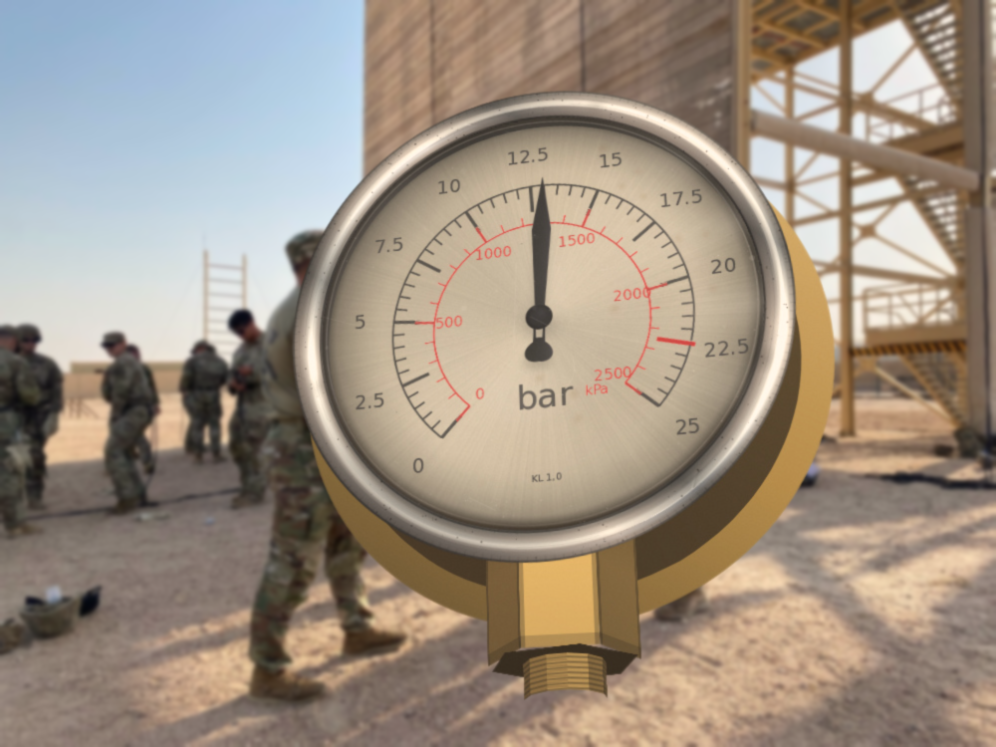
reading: 13
